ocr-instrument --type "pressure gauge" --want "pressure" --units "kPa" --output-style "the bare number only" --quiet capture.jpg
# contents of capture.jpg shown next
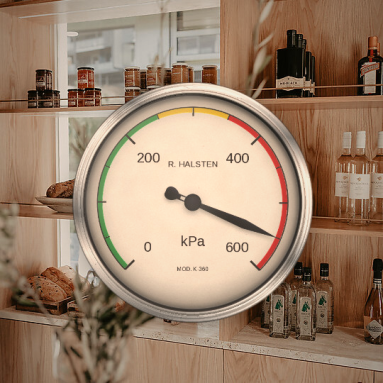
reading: 550
